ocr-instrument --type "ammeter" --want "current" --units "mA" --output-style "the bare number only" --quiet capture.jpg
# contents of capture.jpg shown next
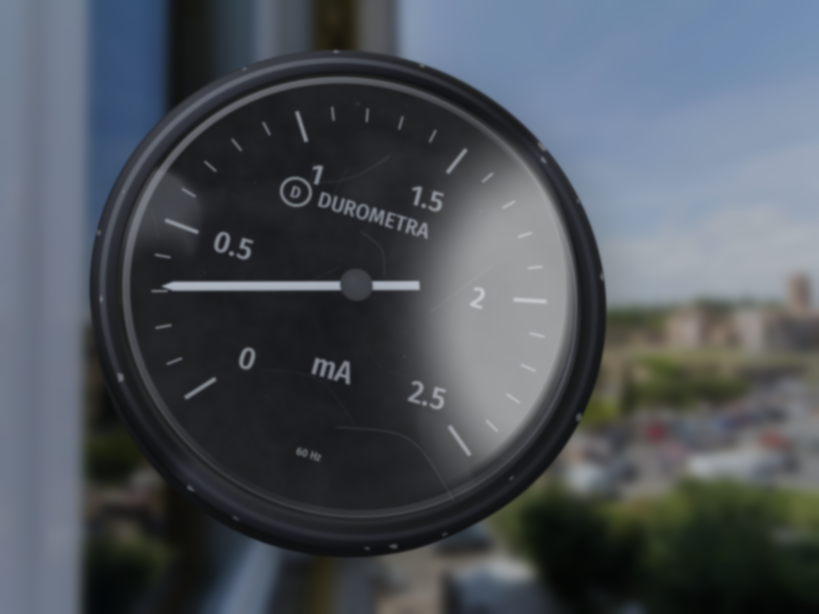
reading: 0.3
